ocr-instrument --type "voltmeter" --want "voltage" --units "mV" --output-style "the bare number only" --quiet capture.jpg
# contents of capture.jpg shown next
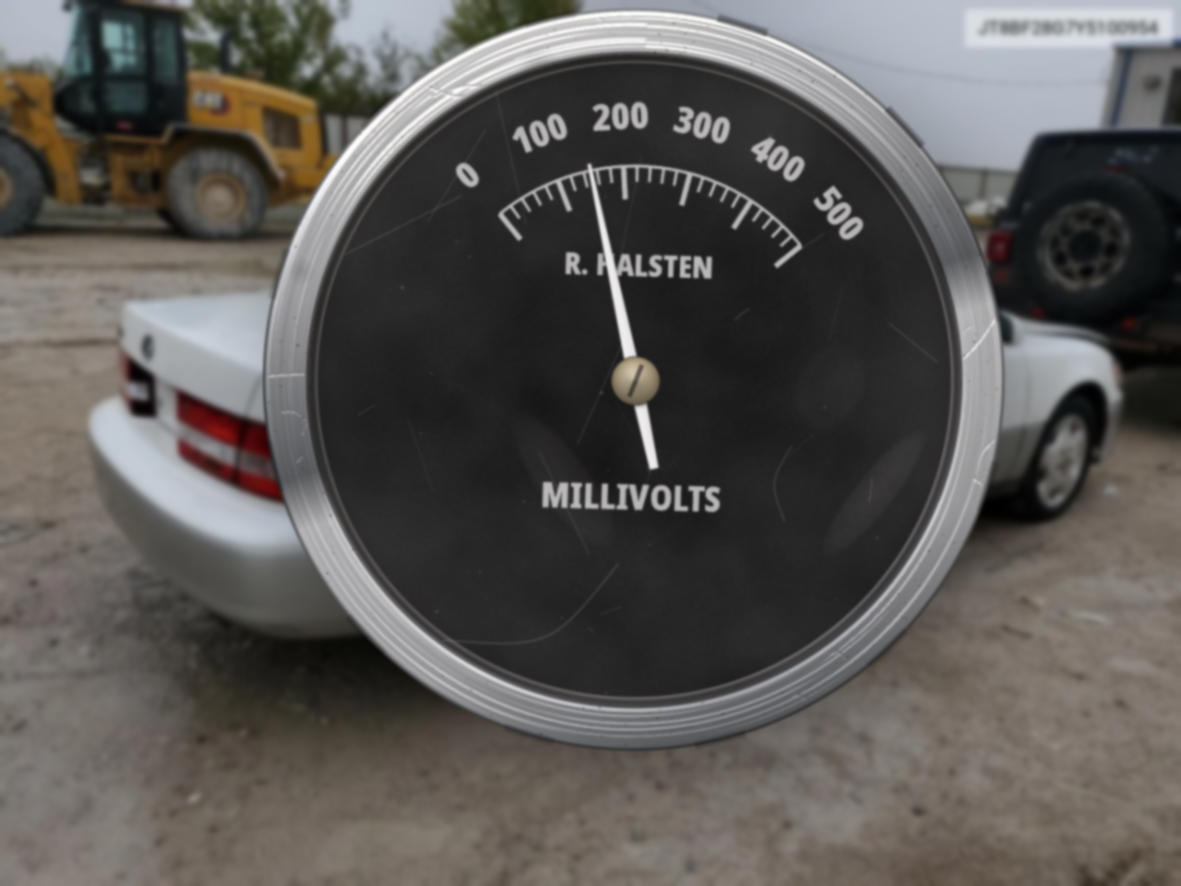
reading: 150
